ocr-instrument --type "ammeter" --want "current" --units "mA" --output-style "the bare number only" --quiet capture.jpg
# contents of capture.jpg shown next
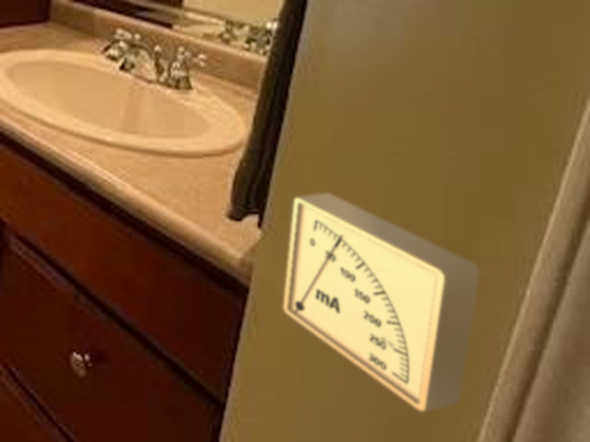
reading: 50
